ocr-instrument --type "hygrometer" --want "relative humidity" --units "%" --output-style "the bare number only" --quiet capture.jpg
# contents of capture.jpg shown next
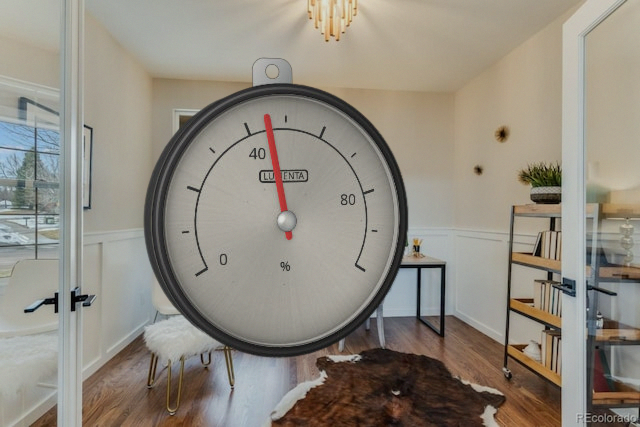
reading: 45
